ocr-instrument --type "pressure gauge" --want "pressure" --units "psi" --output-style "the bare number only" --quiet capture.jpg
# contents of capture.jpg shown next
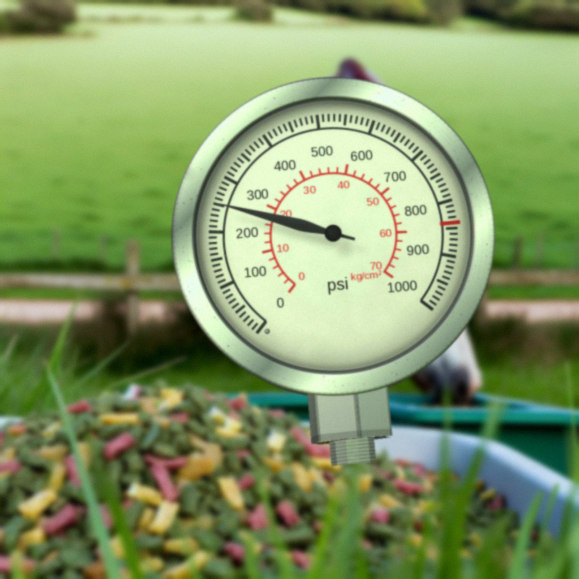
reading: 250
